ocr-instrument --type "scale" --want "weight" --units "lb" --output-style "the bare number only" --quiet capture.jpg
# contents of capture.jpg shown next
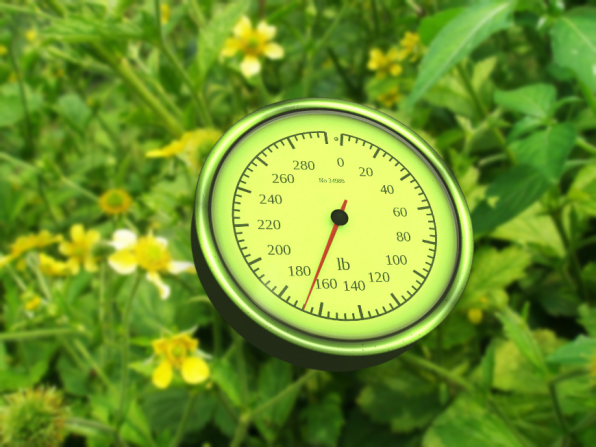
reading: 168
